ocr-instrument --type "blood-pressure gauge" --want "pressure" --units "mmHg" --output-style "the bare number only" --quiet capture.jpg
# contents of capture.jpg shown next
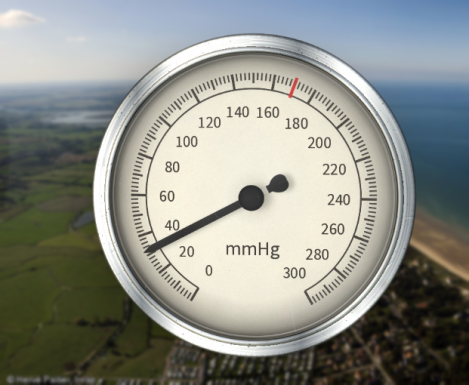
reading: 32
